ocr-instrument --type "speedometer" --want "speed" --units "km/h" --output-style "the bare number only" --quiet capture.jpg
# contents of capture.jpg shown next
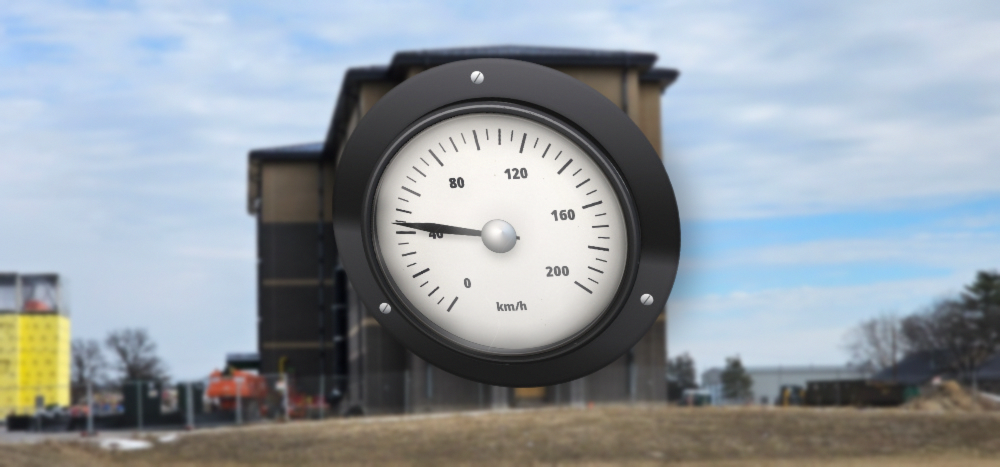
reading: 45
